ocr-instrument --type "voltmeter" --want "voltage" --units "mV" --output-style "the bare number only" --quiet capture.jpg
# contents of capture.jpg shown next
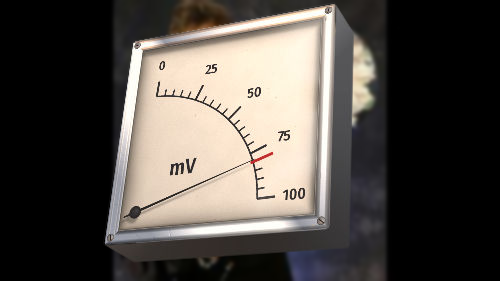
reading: 80
